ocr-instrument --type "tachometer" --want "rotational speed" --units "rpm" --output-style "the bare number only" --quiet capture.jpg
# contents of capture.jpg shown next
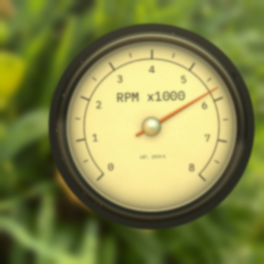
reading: 5750
